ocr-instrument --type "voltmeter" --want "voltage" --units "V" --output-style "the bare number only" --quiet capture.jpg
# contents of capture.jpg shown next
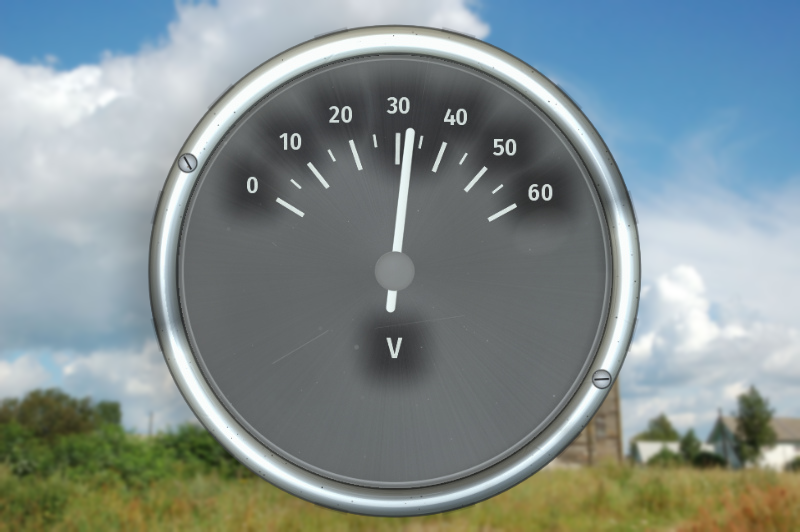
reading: 32.5
